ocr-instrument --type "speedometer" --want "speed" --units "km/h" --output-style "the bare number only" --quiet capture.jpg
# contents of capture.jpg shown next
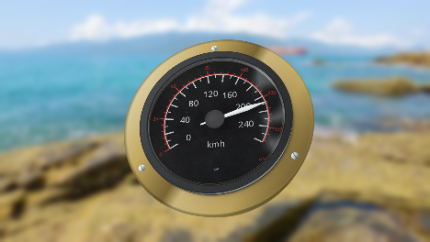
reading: 210
